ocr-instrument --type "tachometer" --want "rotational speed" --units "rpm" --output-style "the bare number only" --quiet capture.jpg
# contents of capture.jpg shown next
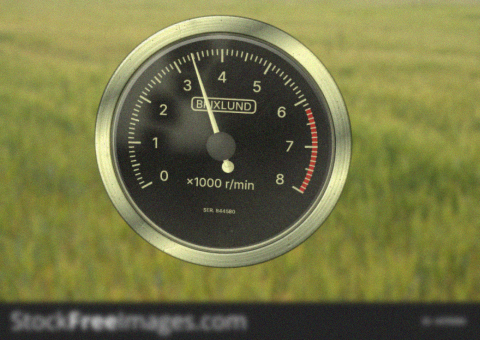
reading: 3400
